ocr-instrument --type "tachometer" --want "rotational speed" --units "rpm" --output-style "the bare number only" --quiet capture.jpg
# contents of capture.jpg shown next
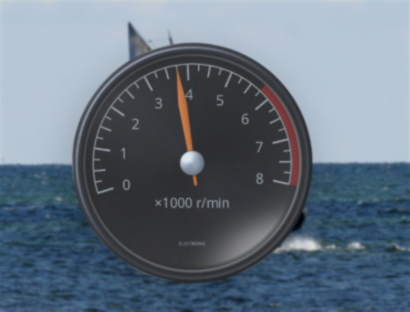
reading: 3750
